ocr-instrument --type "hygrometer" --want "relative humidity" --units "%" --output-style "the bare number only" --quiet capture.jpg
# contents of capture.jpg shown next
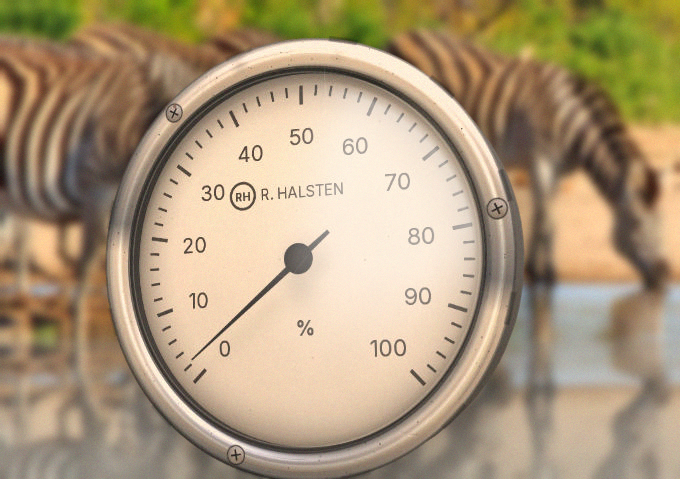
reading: 2
